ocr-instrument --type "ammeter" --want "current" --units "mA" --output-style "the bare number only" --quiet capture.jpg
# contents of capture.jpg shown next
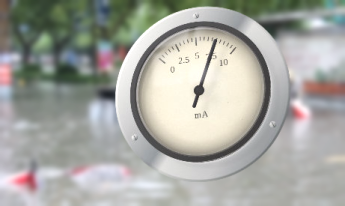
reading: 7.5
